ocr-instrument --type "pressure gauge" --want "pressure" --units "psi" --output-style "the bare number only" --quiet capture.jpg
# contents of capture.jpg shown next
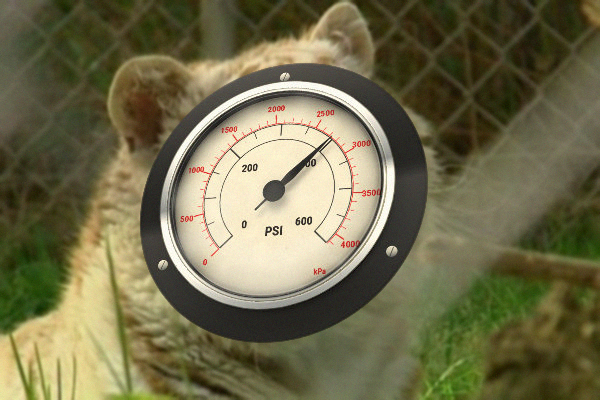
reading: 400
